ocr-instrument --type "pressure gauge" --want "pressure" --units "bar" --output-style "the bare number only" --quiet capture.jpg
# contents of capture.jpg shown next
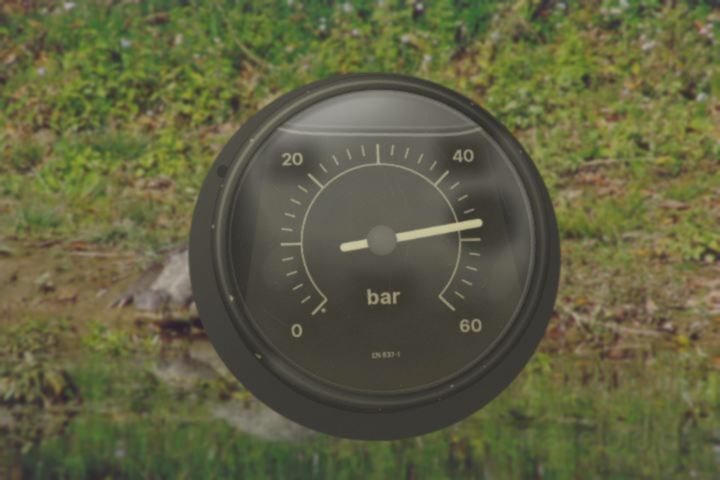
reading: 48
